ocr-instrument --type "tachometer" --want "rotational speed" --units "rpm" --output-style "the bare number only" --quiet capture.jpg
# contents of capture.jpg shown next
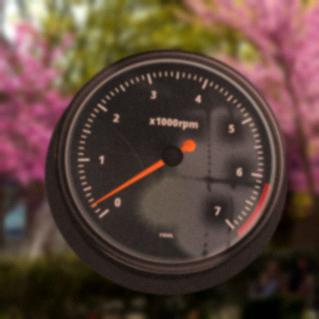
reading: 200
